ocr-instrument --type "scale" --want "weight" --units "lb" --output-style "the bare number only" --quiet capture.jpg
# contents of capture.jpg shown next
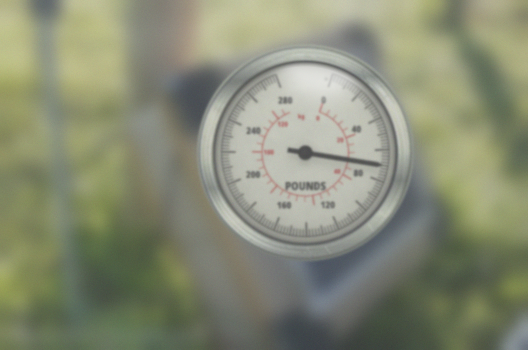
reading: 70
